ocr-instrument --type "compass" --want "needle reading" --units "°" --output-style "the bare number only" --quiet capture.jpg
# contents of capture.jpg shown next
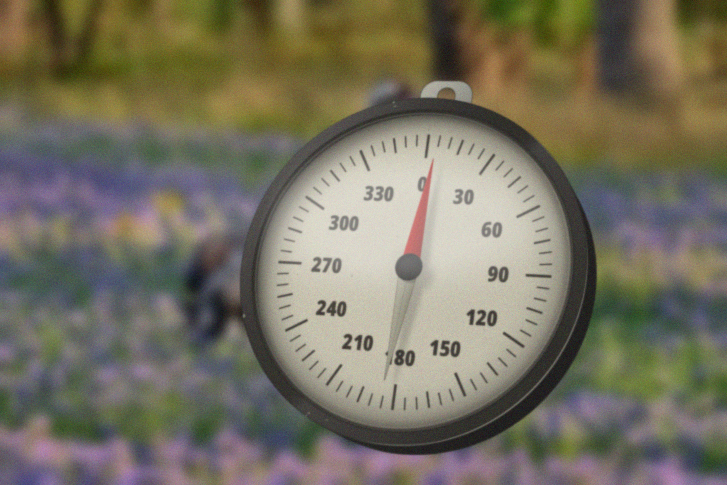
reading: 5
